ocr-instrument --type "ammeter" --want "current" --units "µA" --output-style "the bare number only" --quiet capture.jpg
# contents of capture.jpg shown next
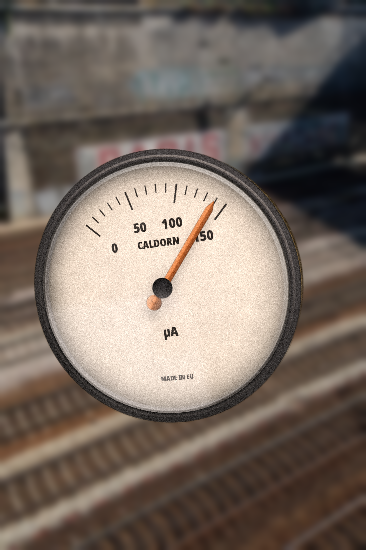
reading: 140
